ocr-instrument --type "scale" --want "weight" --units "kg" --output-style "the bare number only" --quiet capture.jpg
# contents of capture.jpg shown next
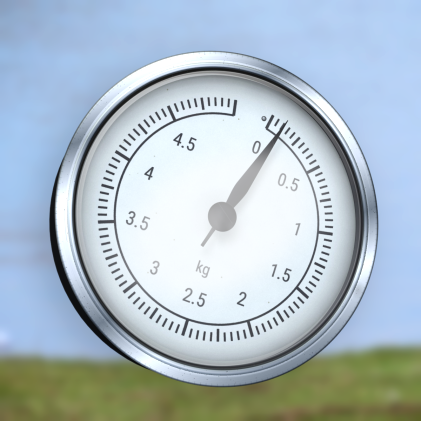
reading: 0.1
